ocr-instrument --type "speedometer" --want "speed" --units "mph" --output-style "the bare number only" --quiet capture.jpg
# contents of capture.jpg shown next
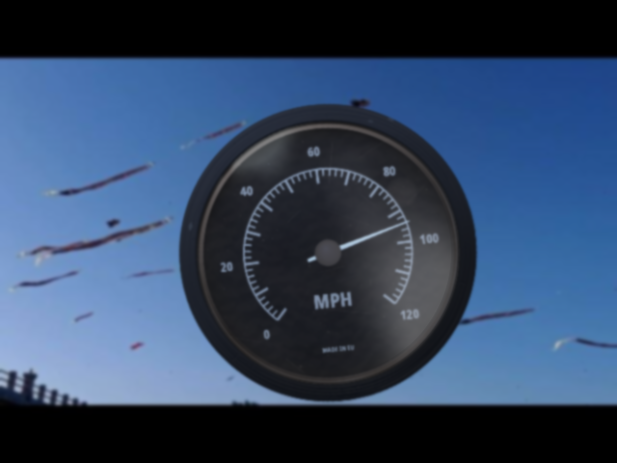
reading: 94
